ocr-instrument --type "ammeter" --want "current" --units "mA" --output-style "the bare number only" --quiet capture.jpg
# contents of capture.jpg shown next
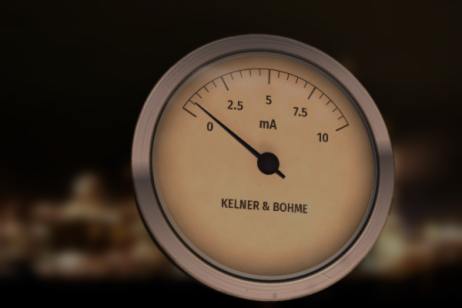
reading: 0.5
